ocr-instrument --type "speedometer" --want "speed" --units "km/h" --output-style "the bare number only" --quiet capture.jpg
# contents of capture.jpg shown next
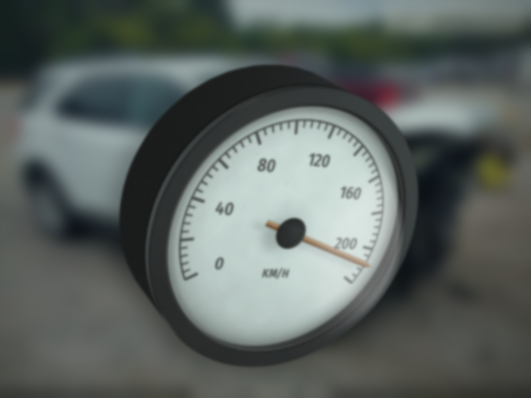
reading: 208
